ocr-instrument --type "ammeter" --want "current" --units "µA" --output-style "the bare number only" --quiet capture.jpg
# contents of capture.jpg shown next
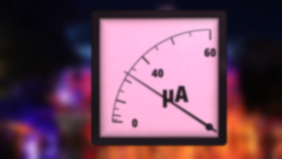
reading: 32.5
